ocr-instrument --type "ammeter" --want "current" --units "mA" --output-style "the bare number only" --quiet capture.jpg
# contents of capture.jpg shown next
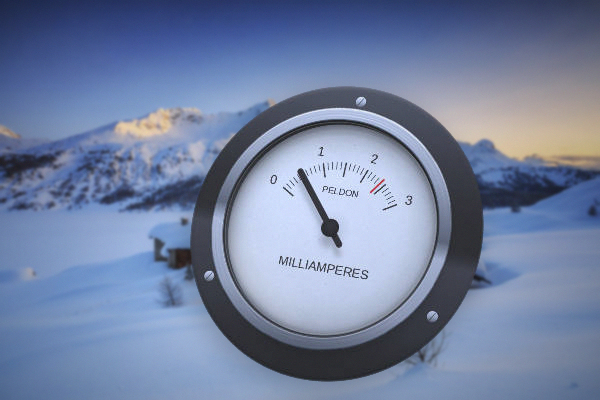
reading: 0.5
